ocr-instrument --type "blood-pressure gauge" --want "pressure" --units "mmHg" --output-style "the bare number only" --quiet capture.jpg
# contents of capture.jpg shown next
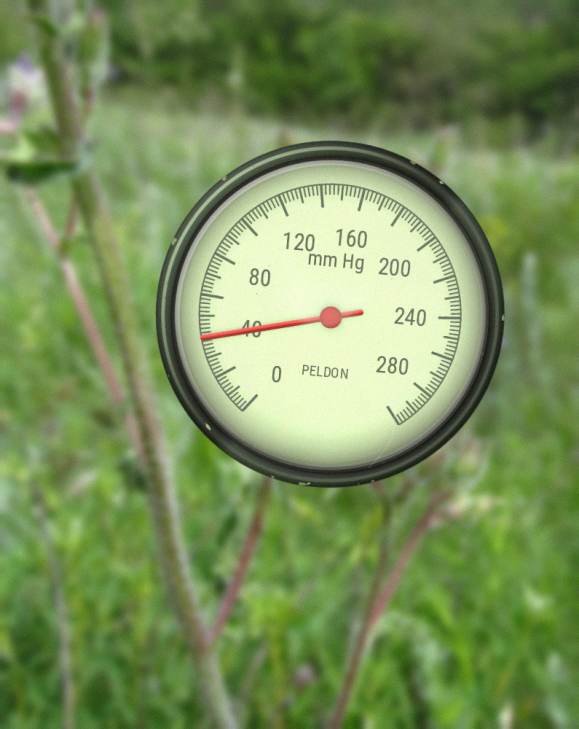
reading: 40
